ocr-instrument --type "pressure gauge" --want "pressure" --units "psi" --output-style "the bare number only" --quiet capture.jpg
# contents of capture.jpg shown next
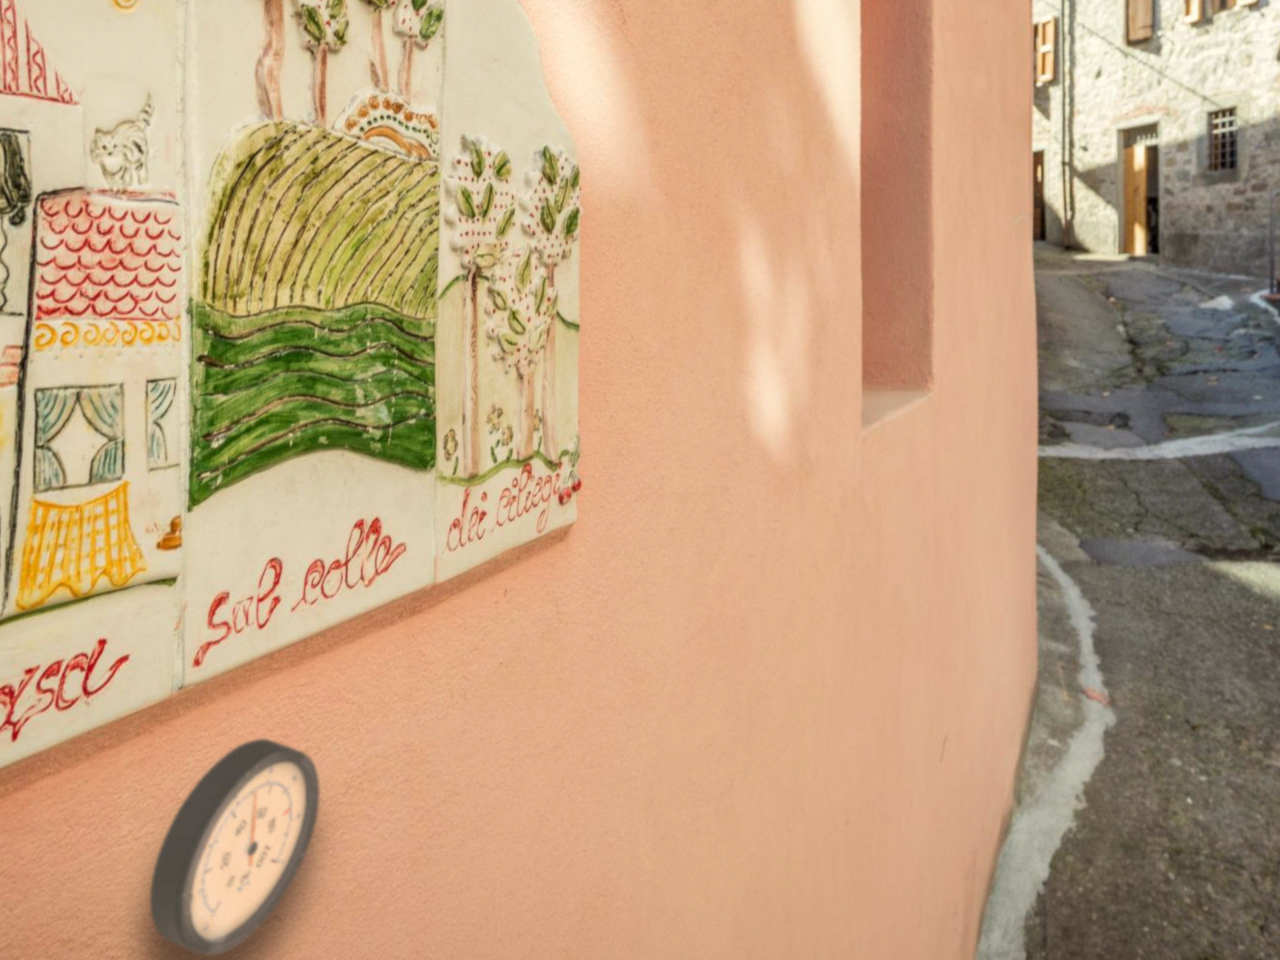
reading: 50
